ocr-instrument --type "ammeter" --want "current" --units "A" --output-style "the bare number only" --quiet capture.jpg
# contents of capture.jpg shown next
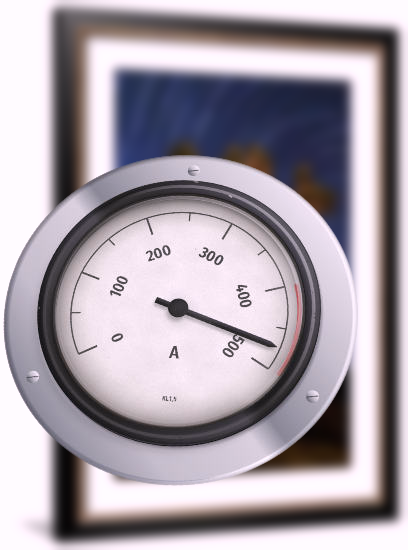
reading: 475
